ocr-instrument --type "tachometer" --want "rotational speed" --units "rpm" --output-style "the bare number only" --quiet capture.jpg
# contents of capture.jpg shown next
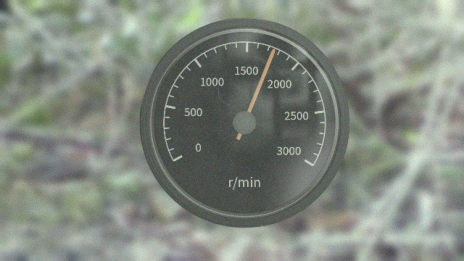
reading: 1750
